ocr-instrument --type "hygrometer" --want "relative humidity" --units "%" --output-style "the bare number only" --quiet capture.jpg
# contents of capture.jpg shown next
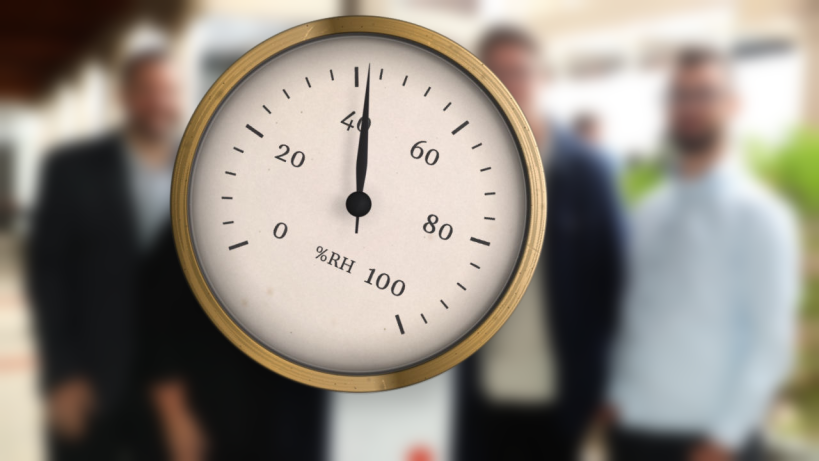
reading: 42
